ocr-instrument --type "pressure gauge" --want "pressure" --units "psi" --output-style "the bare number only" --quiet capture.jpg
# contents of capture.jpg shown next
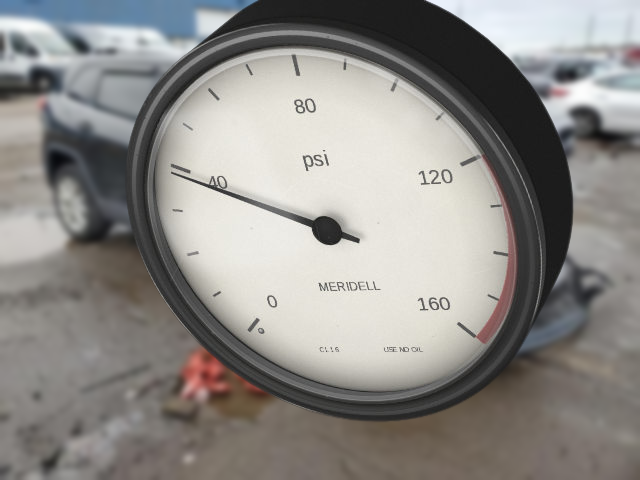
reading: 40
